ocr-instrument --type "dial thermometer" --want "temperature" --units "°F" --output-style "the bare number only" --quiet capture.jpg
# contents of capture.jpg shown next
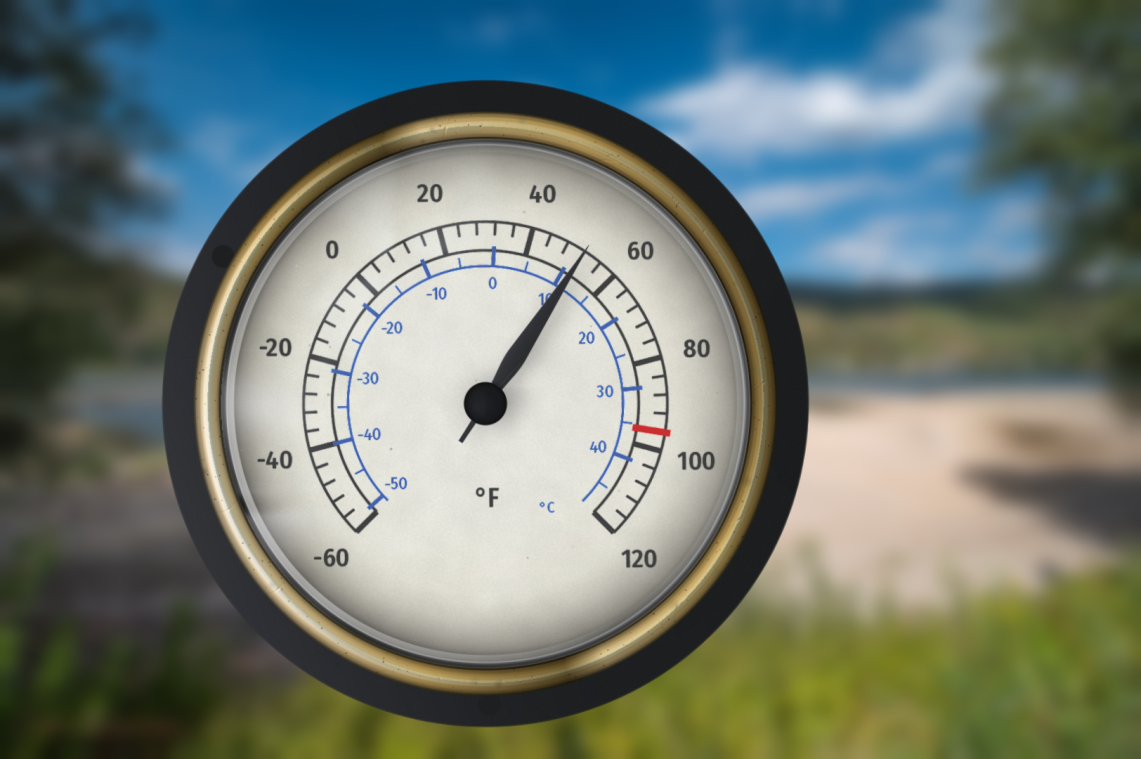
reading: 52
